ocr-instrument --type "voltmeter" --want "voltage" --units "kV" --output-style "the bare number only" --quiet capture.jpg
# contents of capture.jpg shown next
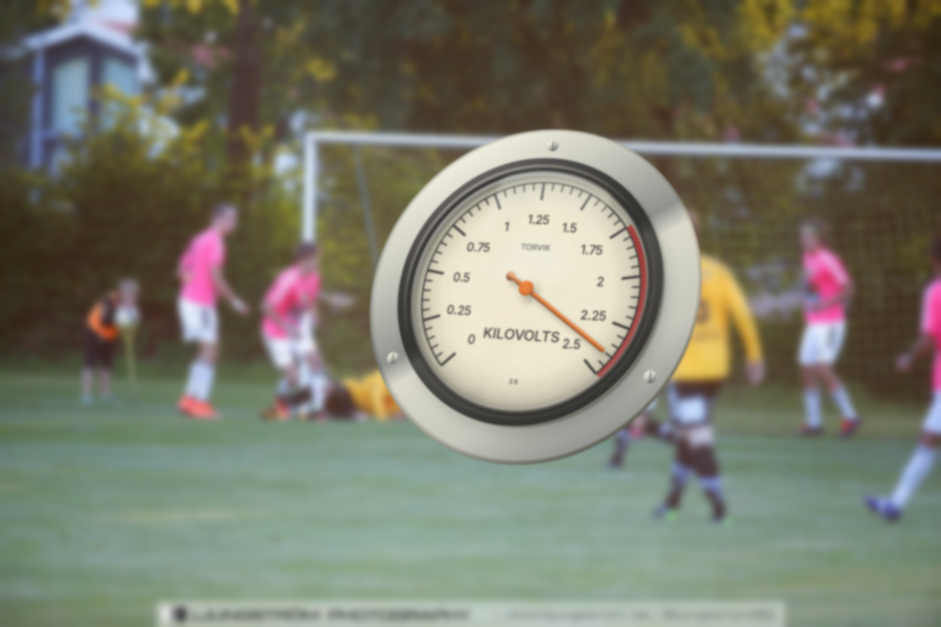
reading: 2.4
